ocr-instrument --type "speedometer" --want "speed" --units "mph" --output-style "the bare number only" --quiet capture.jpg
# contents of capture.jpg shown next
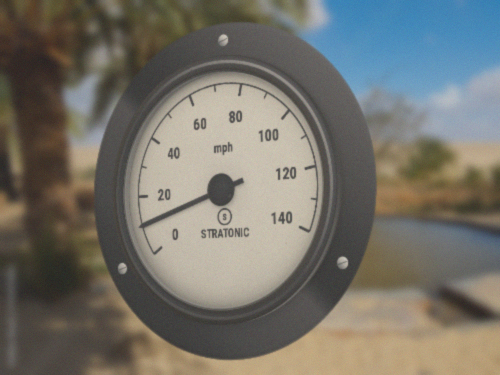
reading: 10
